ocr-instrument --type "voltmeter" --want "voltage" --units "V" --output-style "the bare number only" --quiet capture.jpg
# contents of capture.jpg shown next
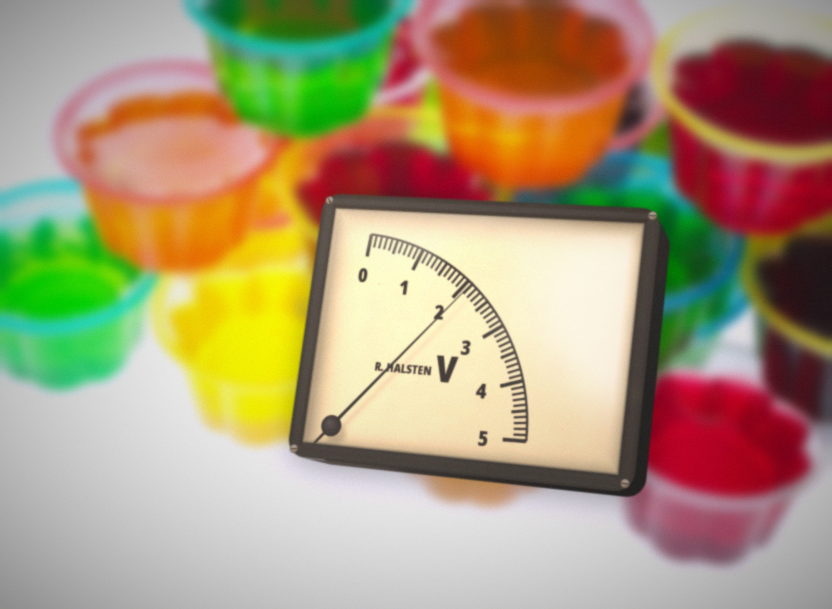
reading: 2.1
